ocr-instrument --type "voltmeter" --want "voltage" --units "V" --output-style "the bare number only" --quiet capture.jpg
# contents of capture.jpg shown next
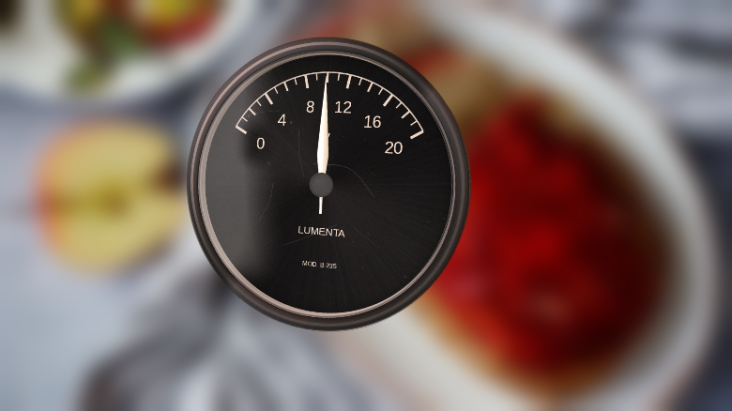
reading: 10
